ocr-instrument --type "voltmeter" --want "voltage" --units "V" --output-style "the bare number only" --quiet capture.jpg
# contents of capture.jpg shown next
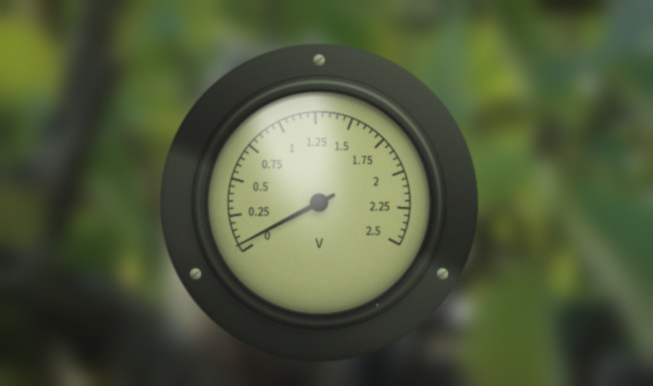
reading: 0.05
